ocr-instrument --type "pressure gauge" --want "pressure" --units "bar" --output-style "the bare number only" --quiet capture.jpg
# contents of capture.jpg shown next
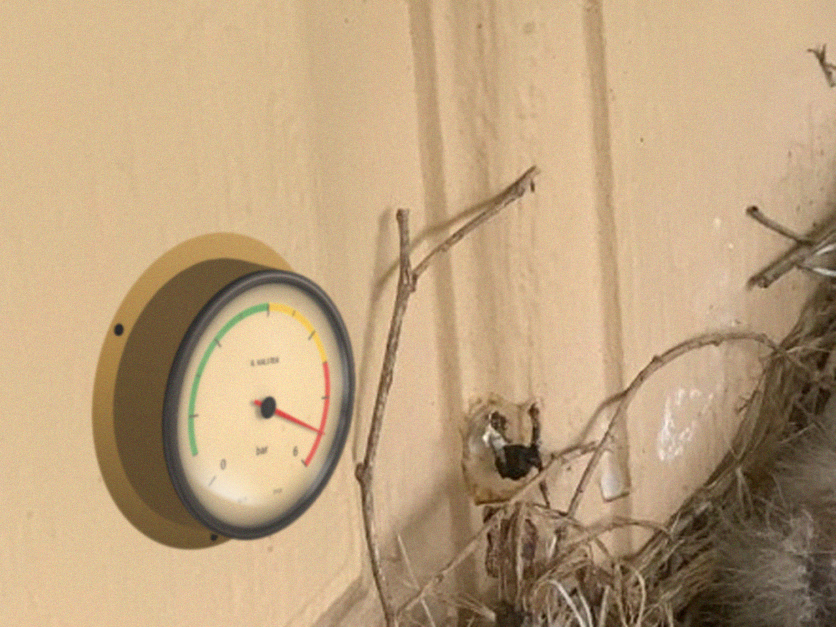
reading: 5.5
